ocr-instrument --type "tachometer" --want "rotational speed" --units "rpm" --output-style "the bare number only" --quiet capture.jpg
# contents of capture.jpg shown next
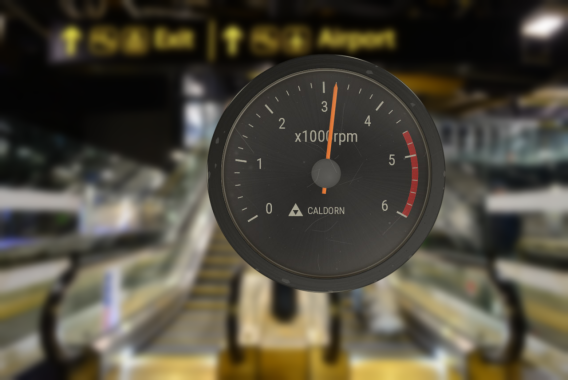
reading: 3200
